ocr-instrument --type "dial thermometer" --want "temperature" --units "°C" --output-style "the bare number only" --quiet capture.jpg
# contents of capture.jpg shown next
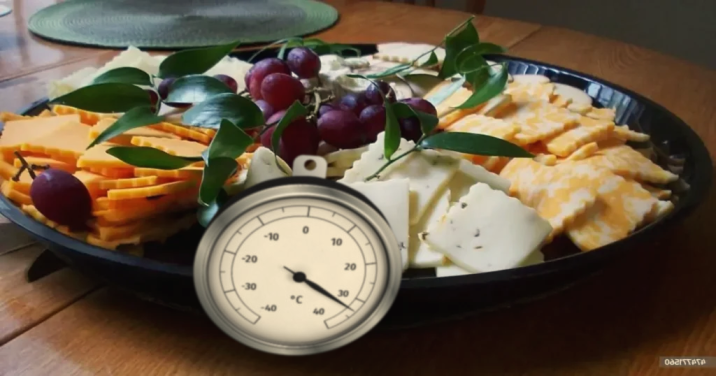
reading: 32.5
